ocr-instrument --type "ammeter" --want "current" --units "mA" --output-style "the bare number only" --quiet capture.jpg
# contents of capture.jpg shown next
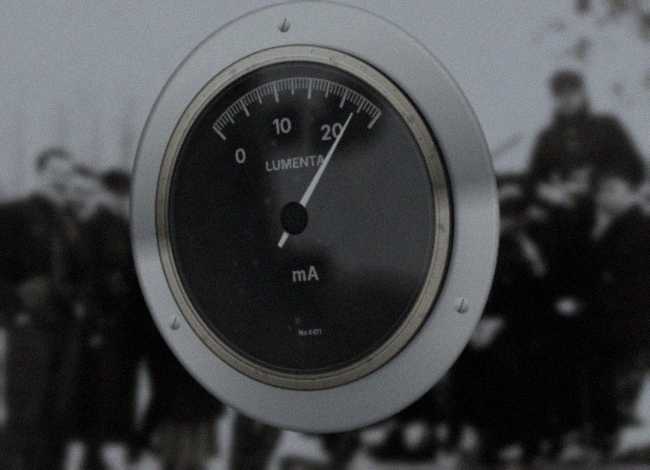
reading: 22.5
